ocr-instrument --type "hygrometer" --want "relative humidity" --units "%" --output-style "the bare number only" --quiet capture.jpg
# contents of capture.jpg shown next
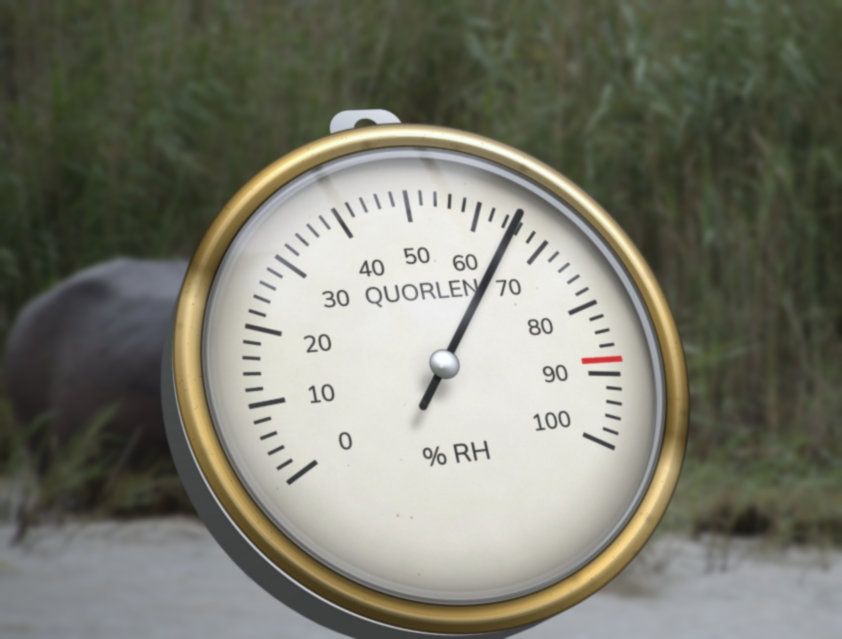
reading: 65
